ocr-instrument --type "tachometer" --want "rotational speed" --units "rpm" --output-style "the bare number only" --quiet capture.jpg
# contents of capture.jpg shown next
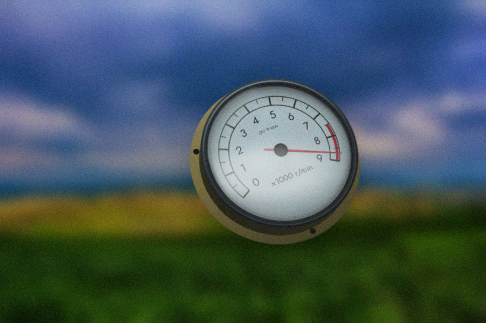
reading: 8750
